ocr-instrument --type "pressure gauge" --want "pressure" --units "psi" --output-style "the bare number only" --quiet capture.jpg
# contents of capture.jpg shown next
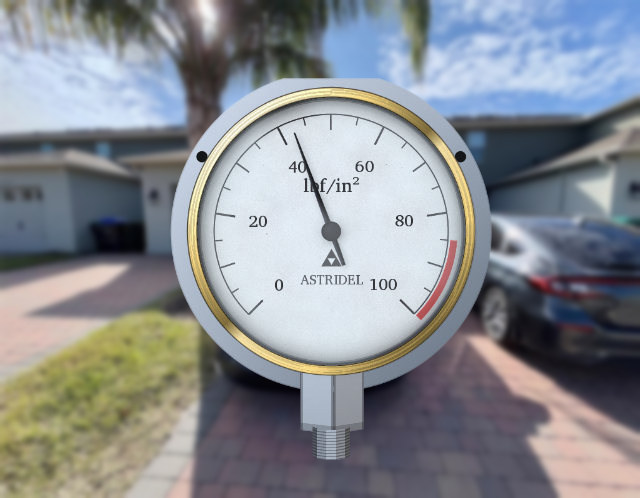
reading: 42.5
